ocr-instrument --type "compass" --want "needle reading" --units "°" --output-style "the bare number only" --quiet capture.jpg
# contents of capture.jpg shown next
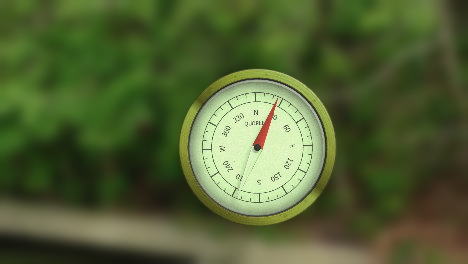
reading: 25
